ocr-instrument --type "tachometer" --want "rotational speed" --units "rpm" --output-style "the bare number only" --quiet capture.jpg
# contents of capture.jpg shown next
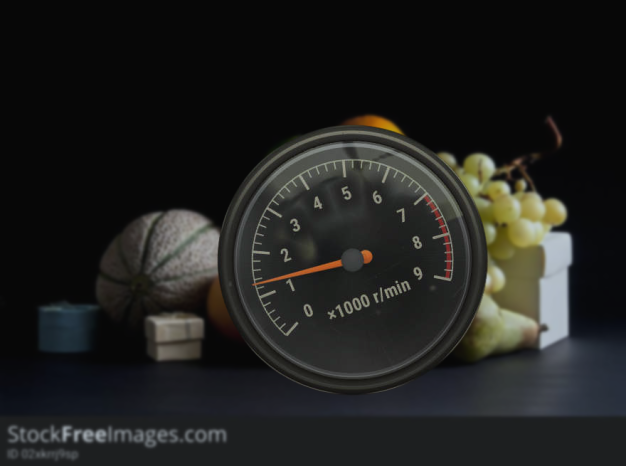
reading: 1300
